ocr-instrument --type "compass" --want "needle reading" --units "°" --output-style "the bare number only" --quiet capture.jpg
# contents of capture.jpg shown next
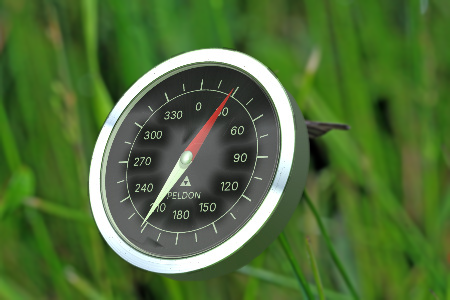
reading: 30
